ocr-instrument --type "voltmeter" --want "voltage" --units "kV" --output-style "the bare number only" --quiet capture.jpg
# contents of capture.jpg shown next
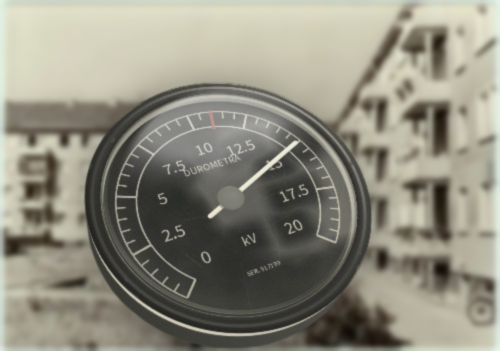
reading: 15
